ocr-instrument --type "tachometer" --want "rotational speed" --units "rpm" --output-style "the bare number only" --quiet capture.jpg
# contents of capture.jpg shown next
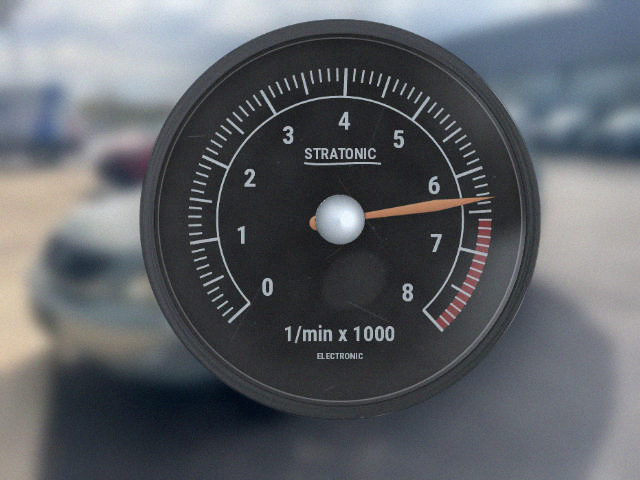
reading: 6350
